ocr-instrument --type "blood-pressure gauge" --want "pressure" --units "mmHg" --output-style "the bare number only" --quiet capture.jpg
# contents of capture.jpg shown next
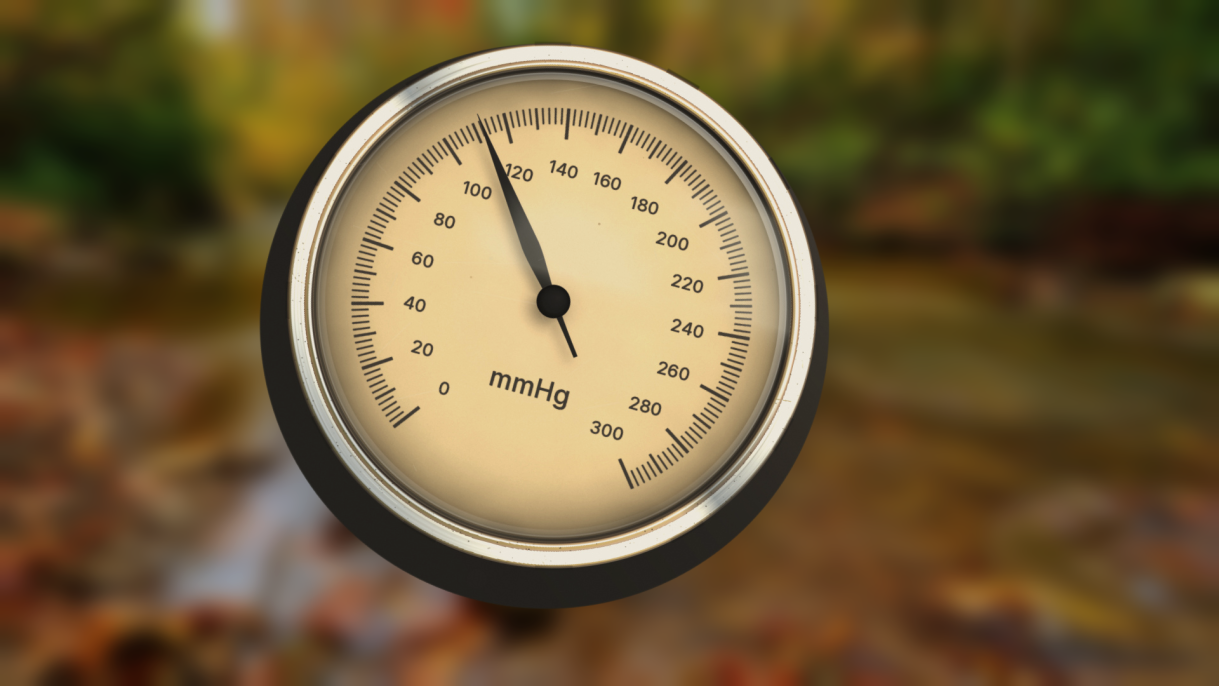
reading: 112
